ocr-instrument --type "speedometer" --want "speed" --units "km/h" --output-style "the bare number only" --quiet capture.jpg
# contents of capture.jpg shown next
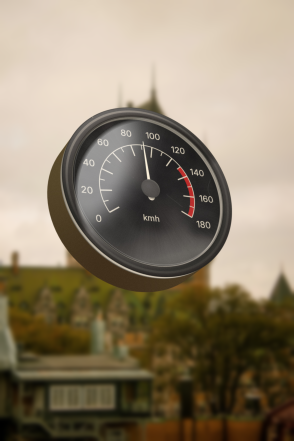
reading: 90
